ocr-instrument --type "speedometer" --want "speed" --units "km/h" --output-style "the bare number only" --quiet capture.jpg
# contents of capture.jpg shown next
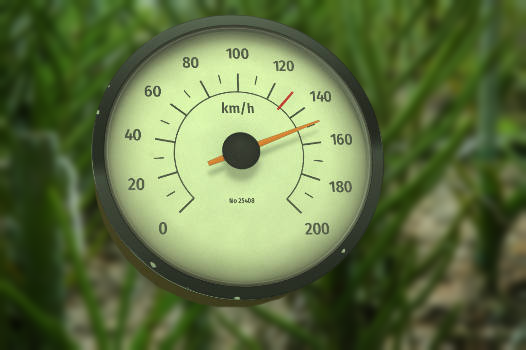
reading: 150
